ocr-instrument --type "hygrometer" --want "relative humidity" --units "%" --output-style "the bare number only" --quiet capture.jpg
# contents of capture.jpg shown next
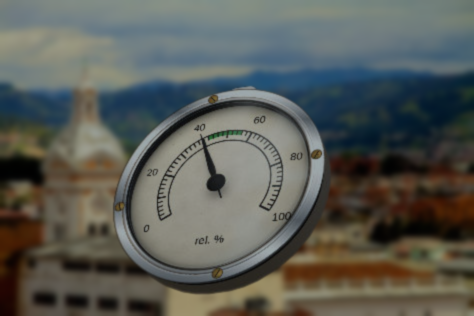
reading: 40
